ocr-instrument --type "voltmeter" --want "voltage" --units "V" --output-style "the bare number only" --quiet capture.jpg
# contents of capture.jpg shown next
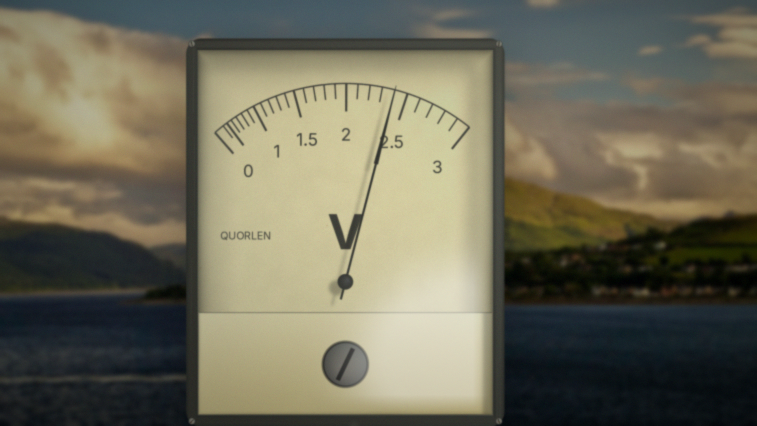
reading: 2.4
